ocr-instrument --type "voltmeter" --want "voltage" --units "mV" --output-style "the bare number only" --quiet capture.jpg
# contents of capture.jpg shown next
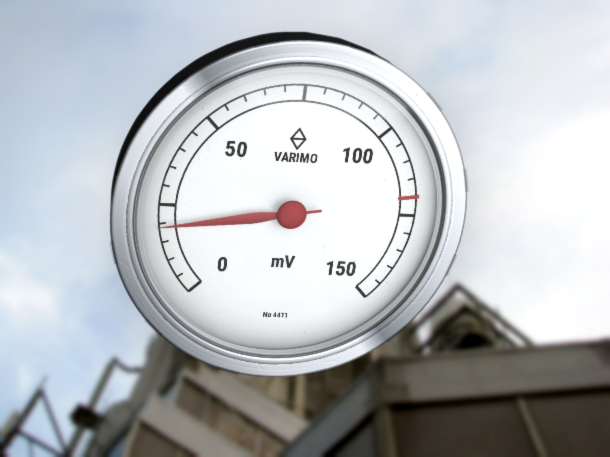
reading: 20
